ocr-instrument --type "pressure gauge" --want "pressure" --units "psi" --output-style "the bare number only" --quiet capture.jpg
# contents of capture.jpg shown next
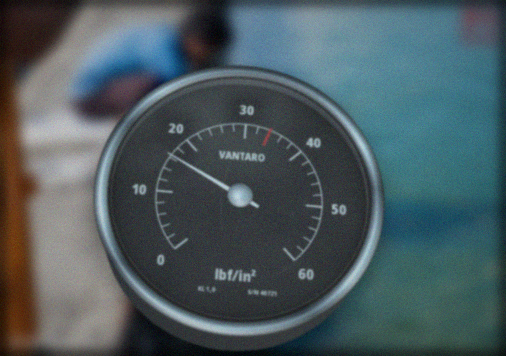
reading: 16
